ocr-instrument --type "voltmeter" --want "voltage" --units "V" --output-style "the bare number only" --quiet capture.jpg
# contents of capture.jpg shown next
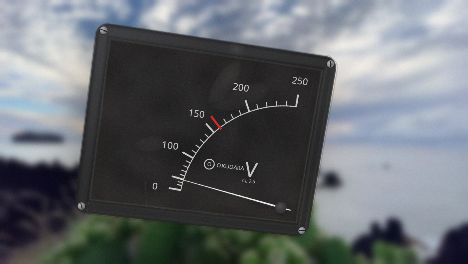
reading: 50
